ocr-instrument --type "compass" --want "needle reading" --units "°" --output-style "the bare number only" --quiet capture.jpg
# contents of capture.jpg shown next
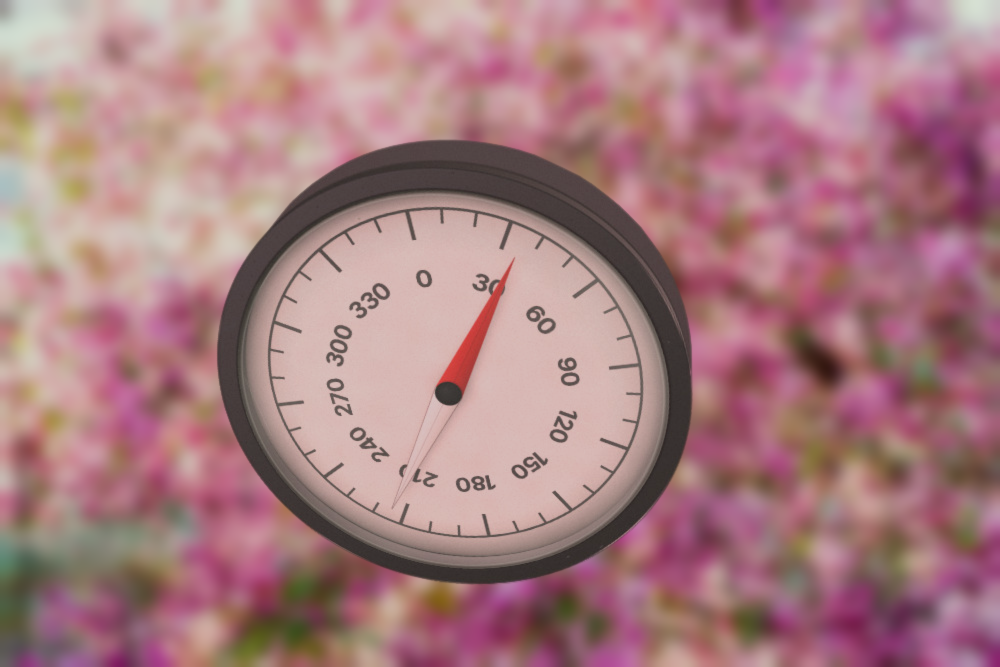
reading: 35
